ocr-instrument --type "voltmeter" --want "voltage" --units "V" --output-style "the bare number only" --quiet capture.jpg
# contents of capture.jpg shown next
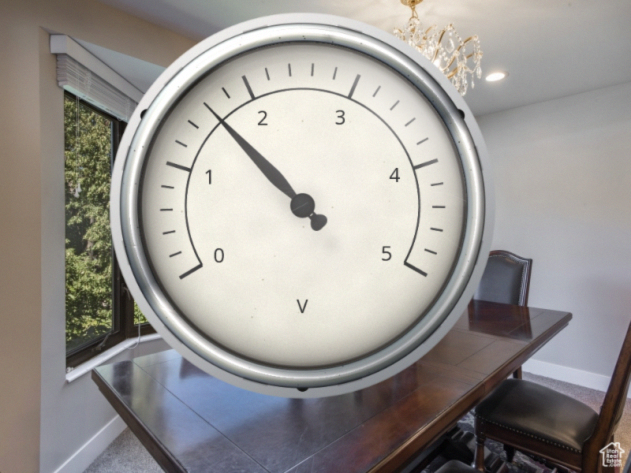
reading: 1.6
